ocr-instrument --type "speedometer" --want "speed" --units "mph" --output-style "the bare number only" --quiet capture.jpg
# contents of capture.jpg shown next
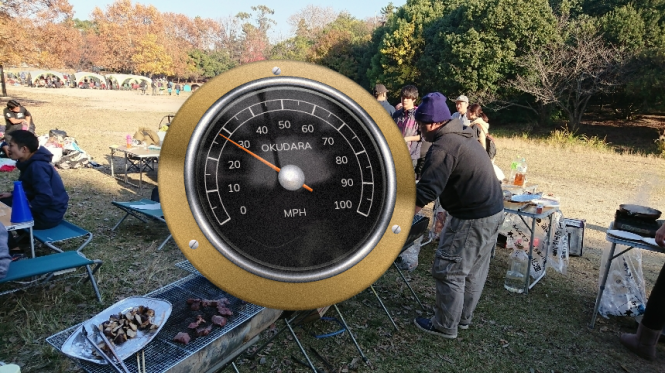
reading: 27.5
